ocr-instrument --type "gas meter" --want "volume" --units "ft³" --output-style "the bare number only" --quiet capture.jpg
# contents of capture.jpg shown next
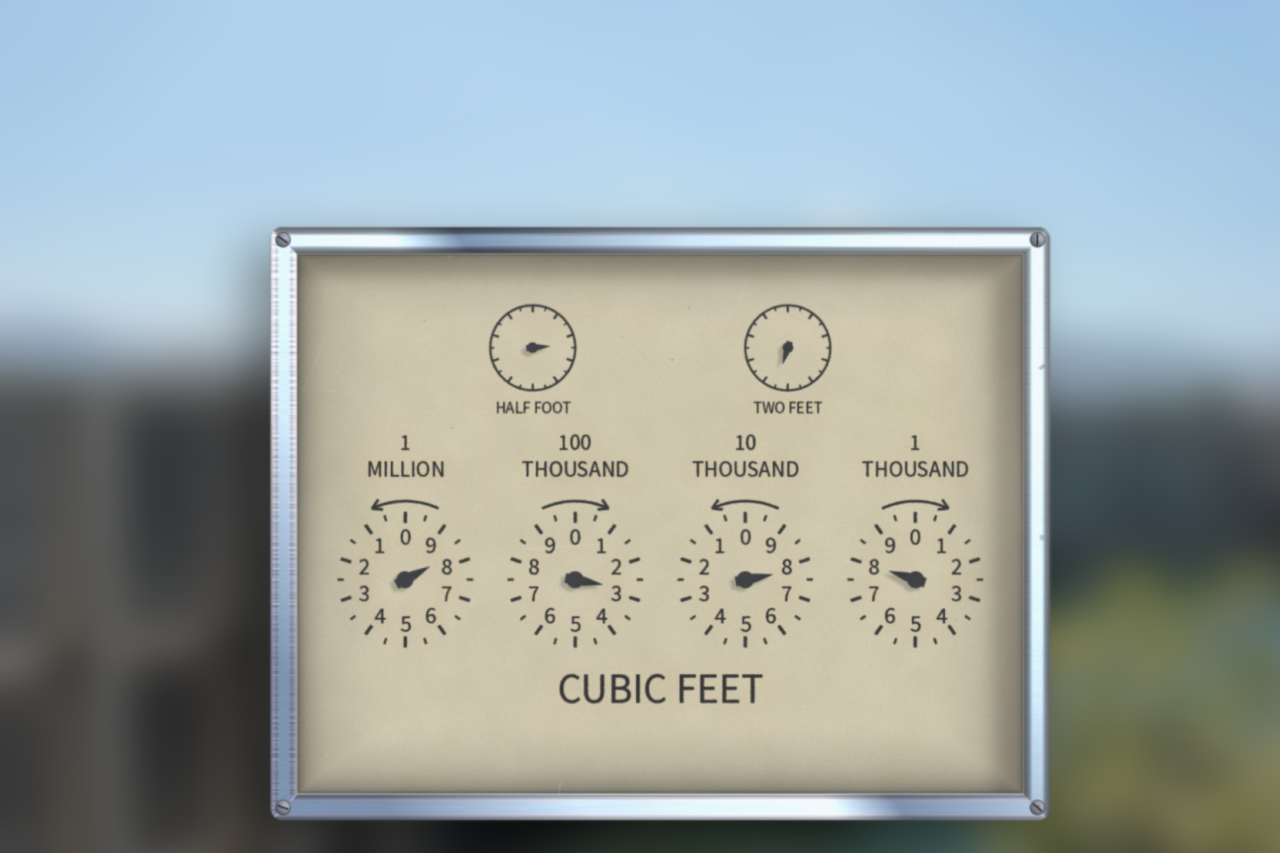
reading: 827800
